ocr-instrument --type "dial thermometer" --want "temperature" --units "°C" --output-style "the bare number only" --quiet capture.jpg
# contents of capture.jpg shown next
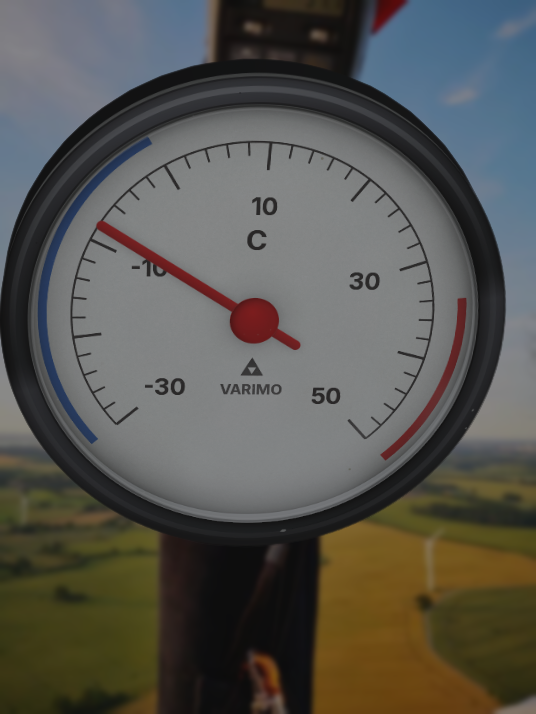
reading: -8
